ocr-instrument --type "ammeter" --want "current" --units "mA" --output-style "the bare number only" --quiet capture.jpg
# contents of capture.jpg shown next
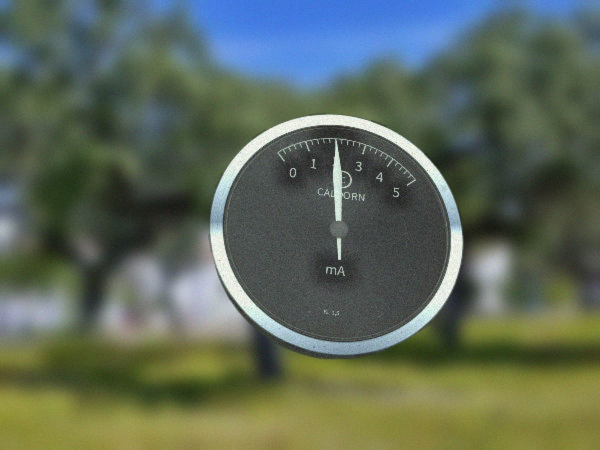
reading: 2
